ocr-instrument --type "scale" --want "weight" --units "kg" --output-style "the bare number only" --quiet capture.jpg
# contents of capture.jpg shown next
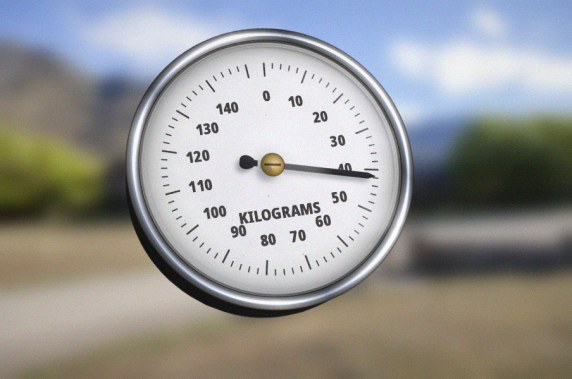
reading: 42
